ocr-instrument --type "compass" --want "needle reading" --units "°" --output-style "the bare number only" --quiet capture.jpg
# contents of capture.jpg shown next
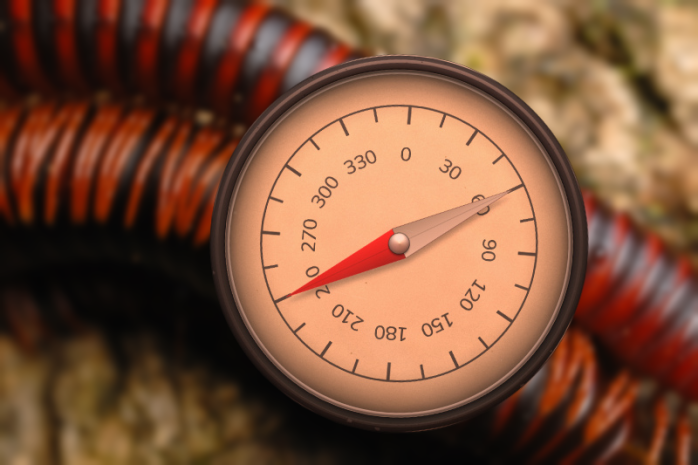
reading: 240
